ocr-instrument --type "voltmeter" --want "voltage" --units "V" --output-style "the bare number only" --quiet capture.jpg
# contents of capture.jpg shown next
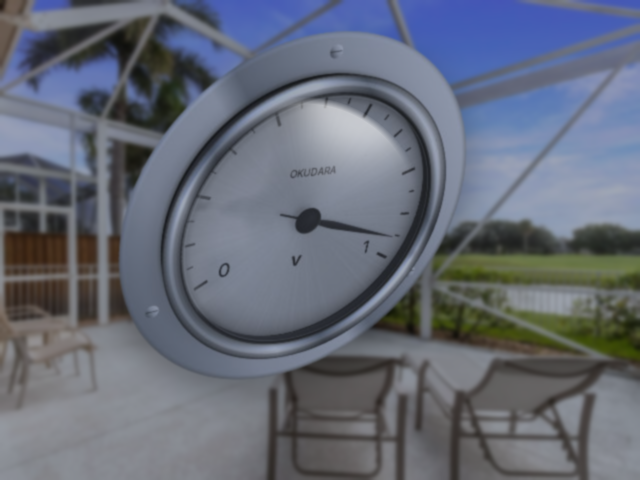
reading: 0.95
